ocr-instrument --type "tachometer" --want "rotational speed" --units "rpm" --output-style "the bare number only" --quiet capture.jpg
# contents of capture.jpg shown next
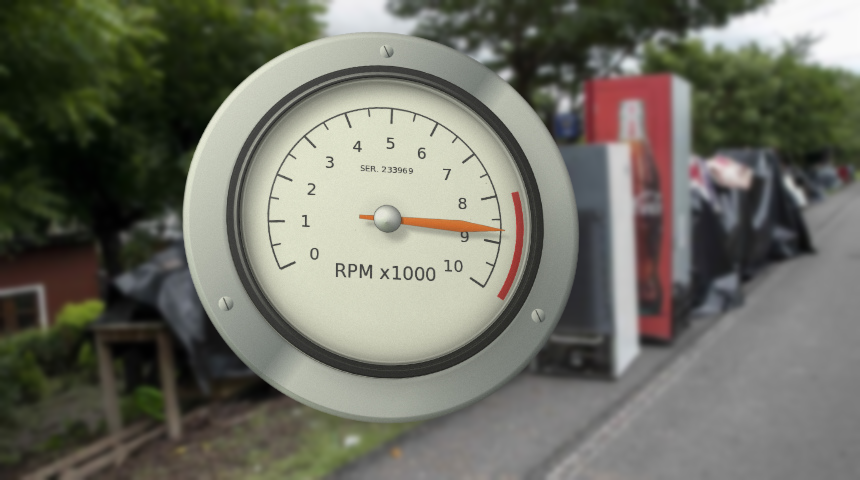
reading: 8750
